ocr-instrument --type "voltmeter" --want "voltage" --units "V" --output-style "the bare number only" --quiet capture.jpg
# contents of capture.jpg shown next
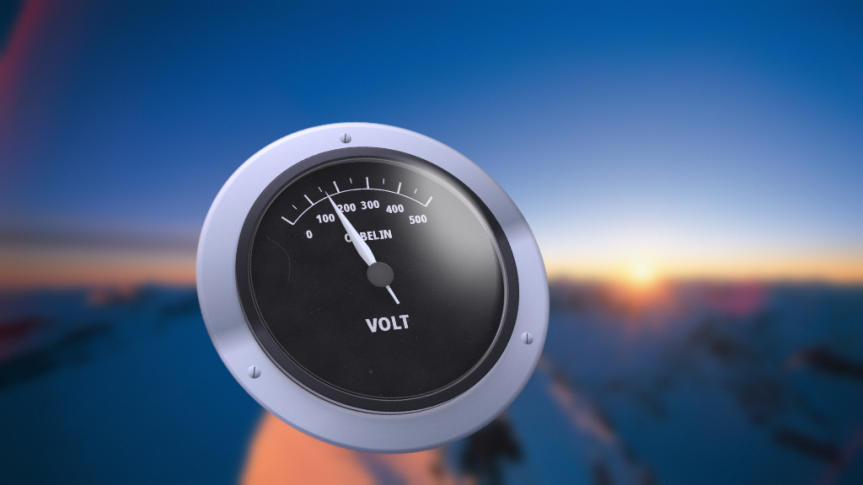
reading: 150
